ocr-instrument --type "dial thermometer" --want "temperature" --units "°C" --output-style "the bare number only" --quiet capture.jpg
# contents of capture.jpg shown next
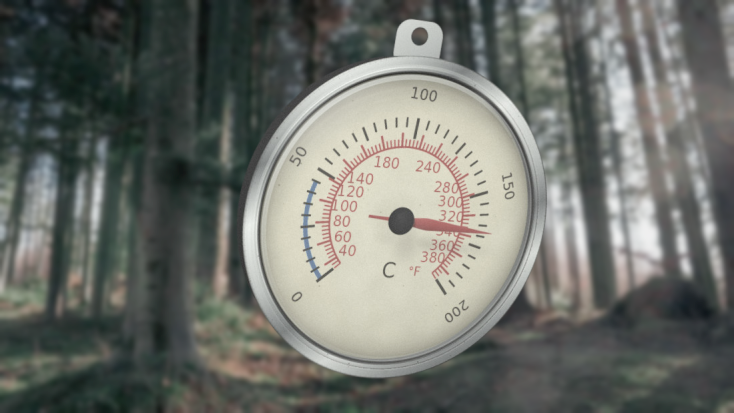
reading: 167.5
